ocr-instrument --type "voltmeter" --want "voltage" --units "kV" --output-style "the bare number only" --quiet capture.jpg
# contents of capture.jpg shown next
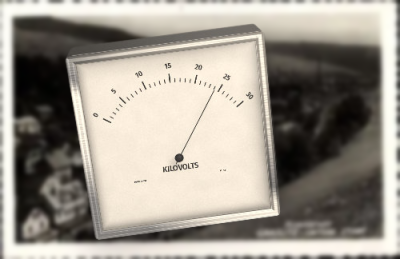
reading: 24
